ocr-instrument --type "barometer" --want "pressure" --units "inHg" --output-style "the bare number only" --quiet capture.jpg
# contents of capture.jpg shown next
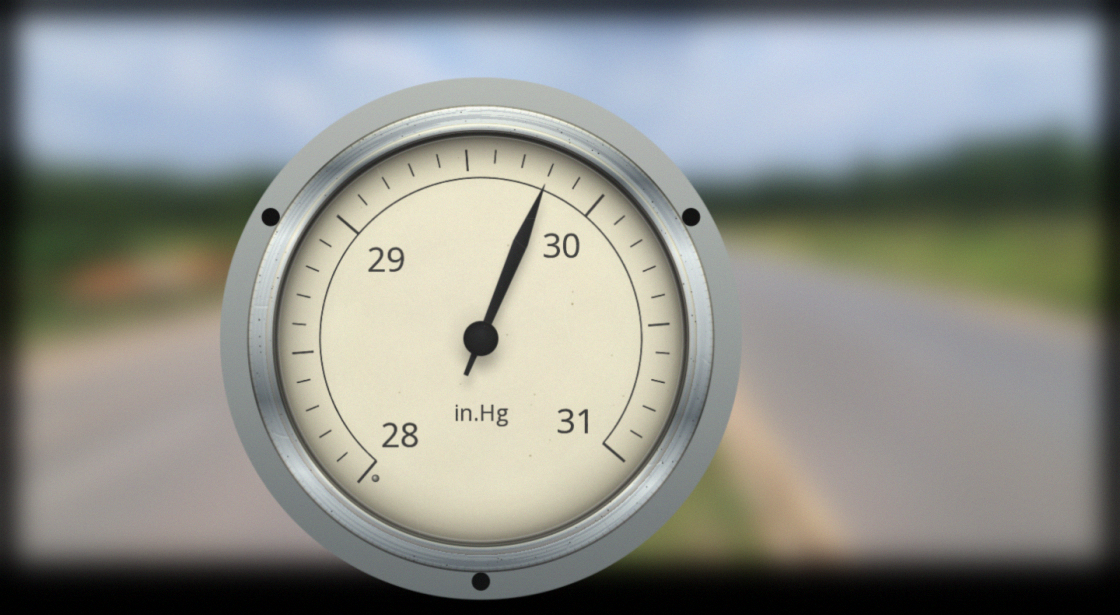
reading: 29.8
